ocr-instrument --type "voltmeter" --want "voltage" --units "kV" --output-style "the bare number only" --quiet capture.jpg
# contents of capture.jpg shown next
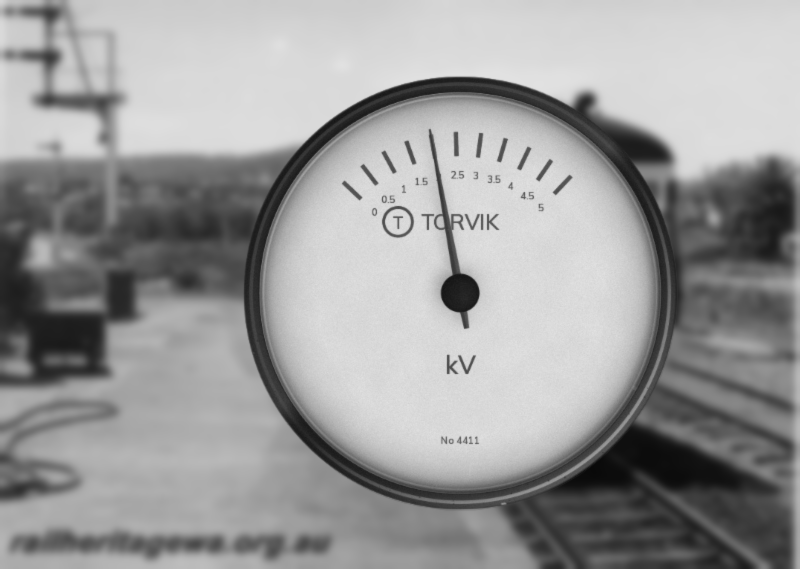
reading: 2
